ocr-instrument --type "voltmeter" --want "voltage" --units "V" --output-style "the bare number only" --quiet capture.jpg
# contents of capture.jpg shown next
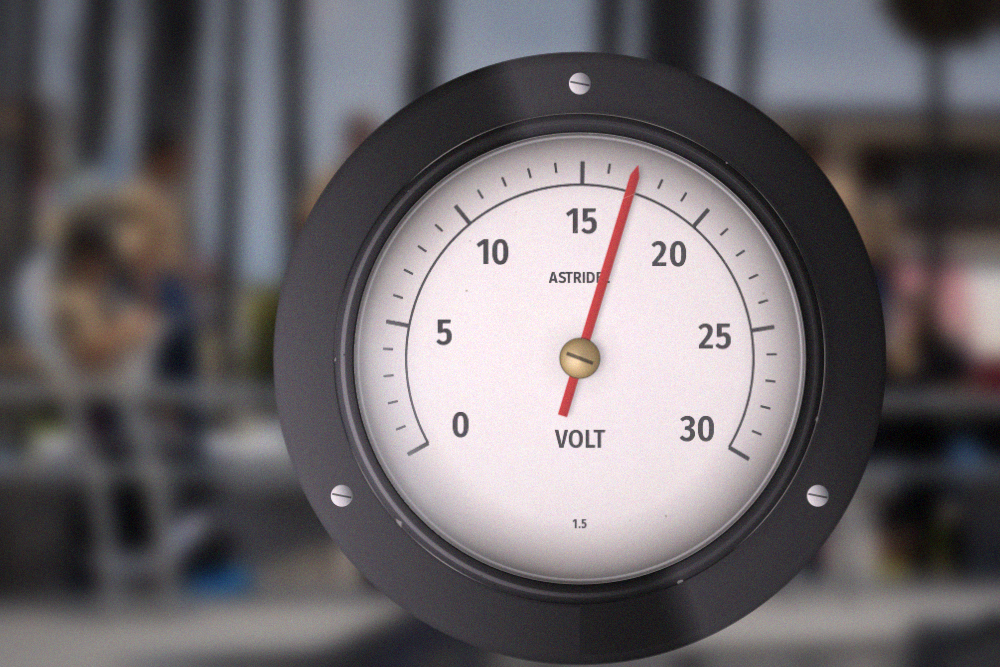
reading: 17
